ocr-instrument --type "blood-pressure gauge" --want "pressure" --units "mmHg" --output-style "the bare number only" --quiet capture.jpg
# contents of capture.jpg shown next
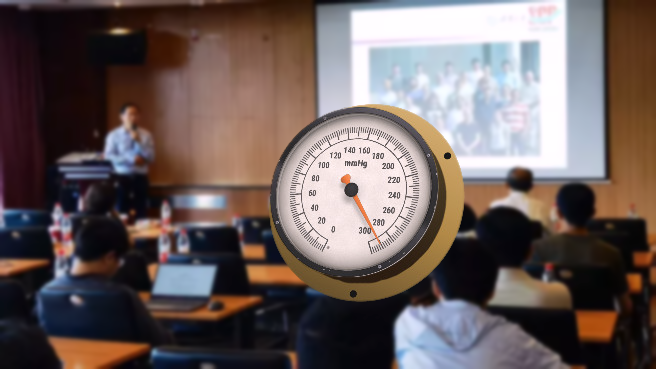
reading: 290
